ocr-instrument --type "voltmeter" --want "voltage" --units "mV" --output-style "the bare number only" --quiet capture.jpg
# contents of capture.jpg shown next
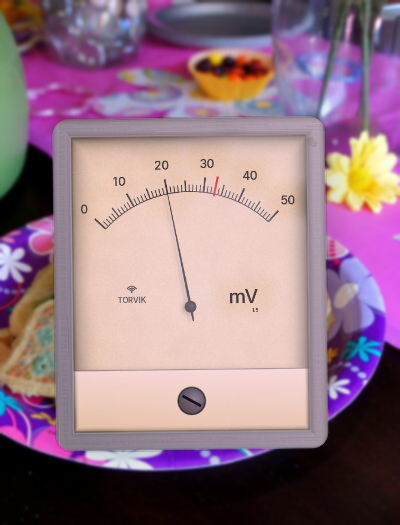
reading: 20
